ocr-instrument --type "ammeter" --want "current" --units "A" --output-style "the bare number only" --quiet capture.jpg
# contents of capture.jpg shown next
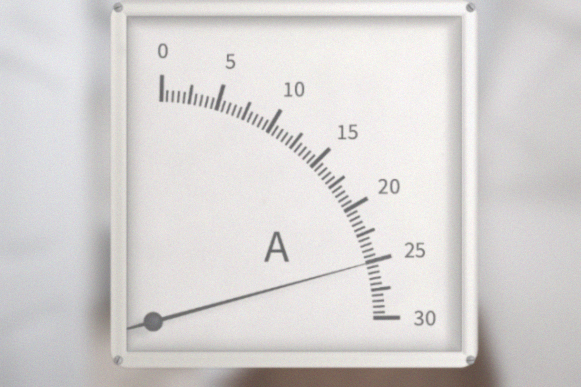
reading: 25
